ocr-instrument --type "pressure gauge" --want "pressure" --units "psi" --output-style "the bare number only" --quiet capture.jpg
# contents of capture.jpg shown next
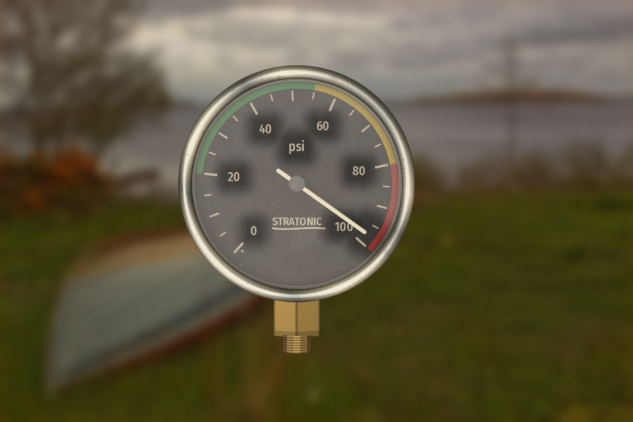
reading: 97.5
